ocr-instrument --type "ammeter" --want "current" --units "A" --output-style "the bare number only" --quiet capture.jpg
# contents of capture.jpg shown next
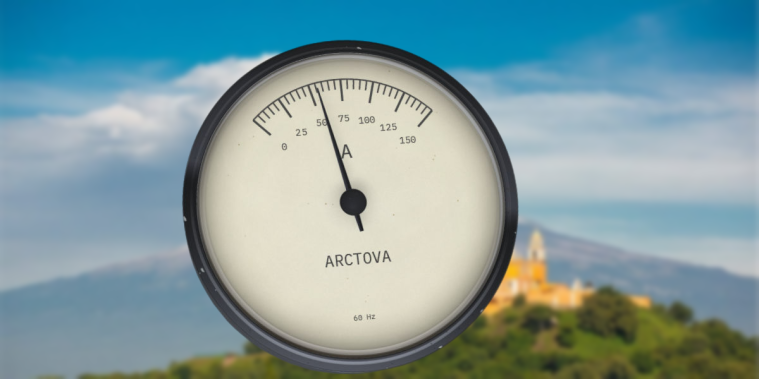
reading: 55
